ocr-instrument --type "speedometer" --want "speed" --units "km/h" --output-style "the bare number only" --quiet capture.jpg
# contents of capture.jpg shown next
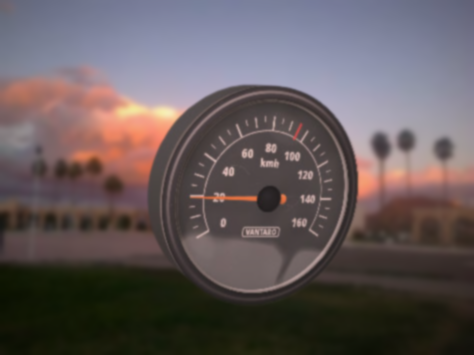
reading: 20
